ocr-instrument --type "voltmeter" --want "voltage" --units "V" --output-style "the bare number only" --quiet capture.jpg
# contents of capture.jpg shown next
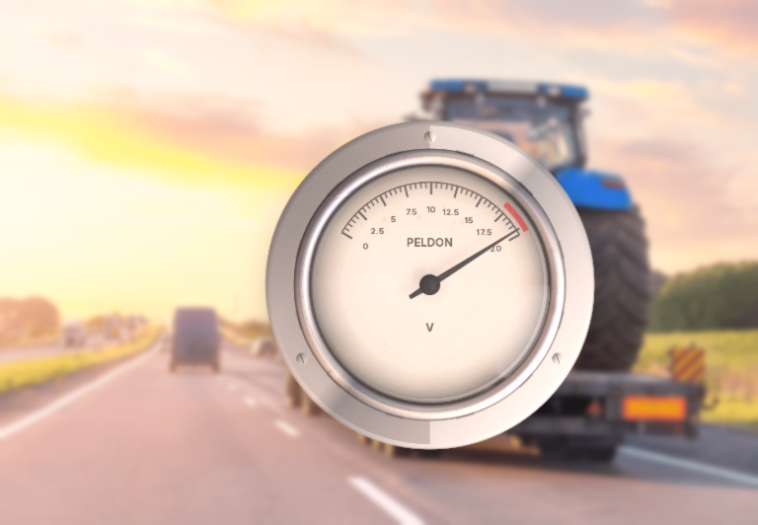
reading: 19.5
